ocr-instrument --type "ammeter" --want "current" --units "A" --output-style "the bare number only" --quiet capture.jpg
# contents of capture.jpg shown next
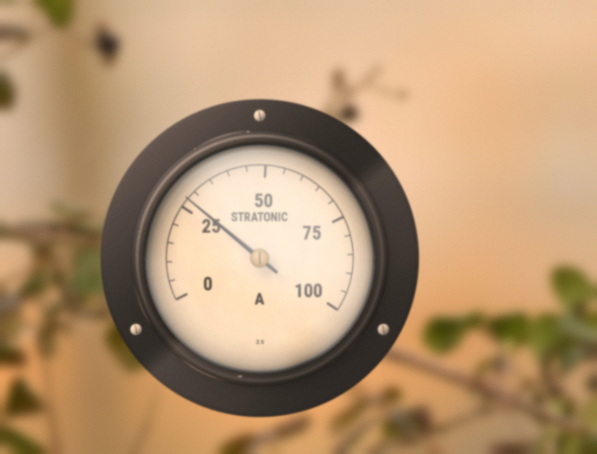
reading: 27.5
